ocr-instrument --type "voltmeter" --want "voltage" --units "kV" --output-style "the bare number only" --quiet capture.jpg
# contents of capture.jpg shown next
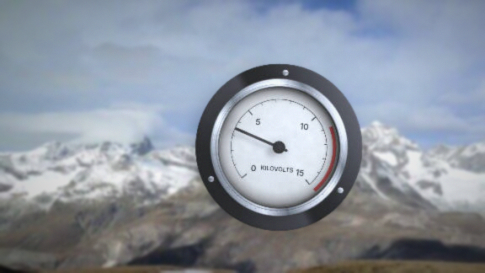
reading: 3.5
